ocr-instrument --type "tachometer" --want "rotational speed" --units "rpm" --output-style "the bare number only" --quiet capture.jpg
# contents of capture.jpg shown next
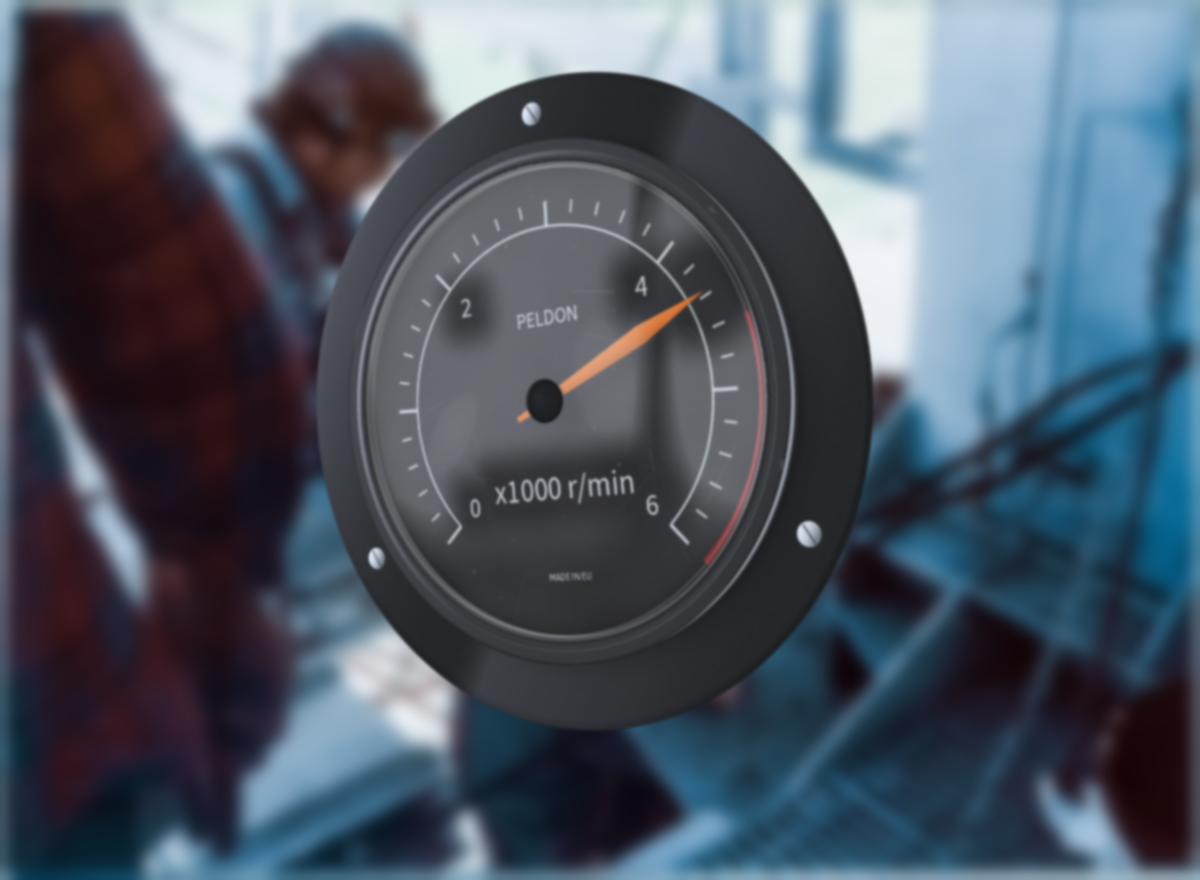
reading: 4400
